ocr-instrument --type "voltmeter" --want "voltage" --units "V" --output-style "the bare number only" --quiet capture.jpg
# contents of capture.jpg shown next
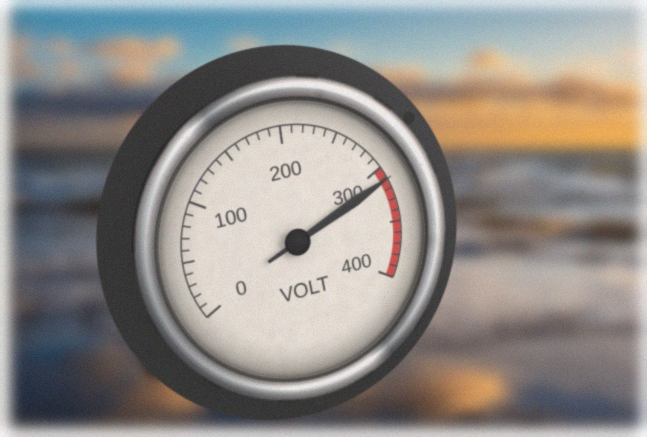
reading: 310
